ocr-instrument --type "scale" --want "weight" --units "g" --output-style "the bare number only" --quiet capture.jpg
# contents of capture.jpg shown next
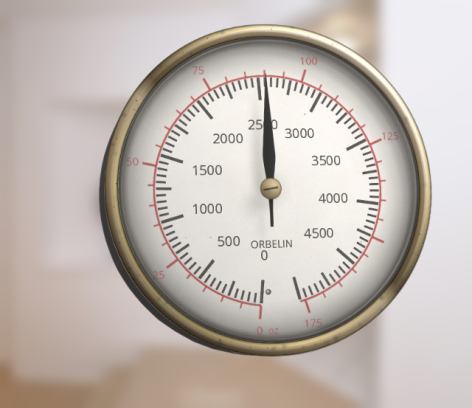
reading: 2550
